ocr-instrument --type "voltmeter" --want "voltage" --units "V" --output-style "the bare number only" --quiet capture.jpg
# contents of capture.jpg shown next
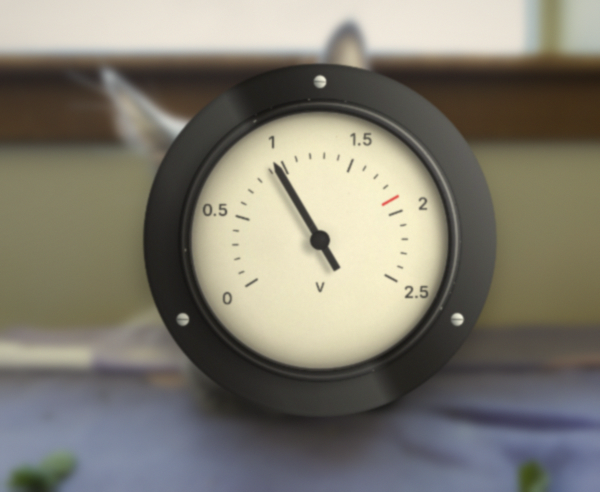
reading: 0.95
